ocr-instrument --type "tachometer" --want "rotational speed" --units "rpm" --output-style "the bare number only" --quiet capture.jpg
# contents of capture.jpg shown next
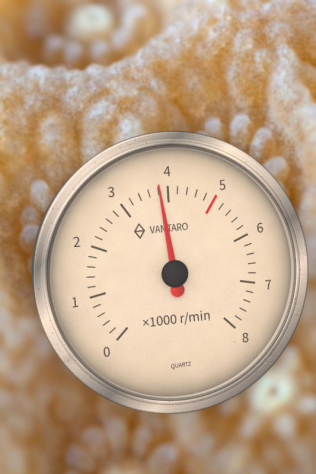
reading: 3800
